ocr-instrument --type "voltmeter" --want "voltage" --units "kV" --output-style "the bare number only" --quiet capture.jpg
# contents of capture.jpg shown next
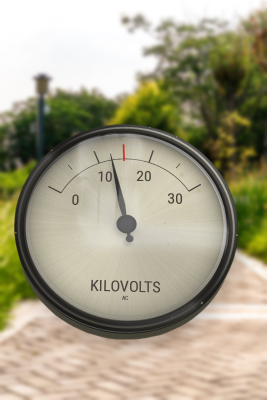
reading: 12.5
